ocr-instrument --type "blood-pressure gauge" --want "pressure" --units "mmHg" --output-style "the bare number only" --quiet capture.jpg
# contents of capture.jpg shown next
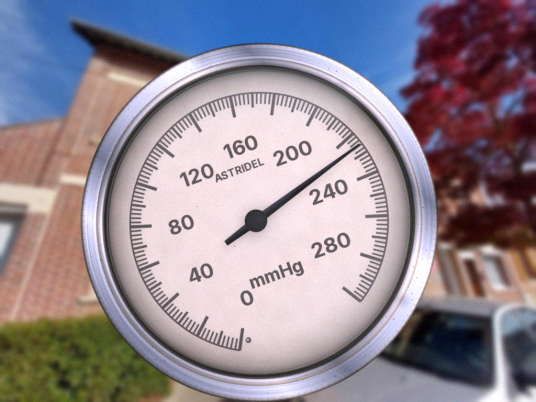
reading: 226
